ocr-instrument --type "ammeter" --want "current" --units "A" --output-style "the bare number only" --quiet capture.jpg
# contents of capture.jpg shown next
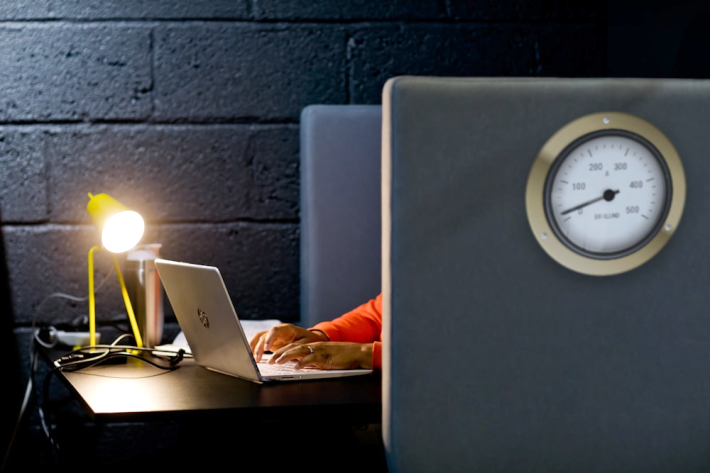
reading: 20
